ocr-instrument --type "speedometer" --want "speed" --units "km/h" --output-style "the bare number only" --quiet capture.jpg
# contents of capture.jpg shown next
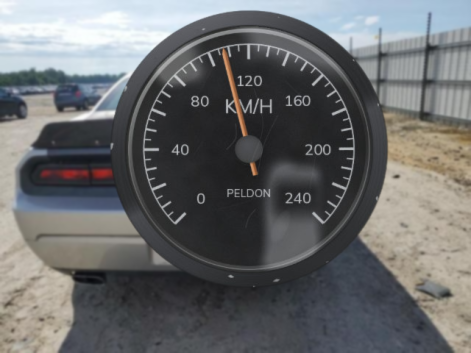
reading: 107.5
